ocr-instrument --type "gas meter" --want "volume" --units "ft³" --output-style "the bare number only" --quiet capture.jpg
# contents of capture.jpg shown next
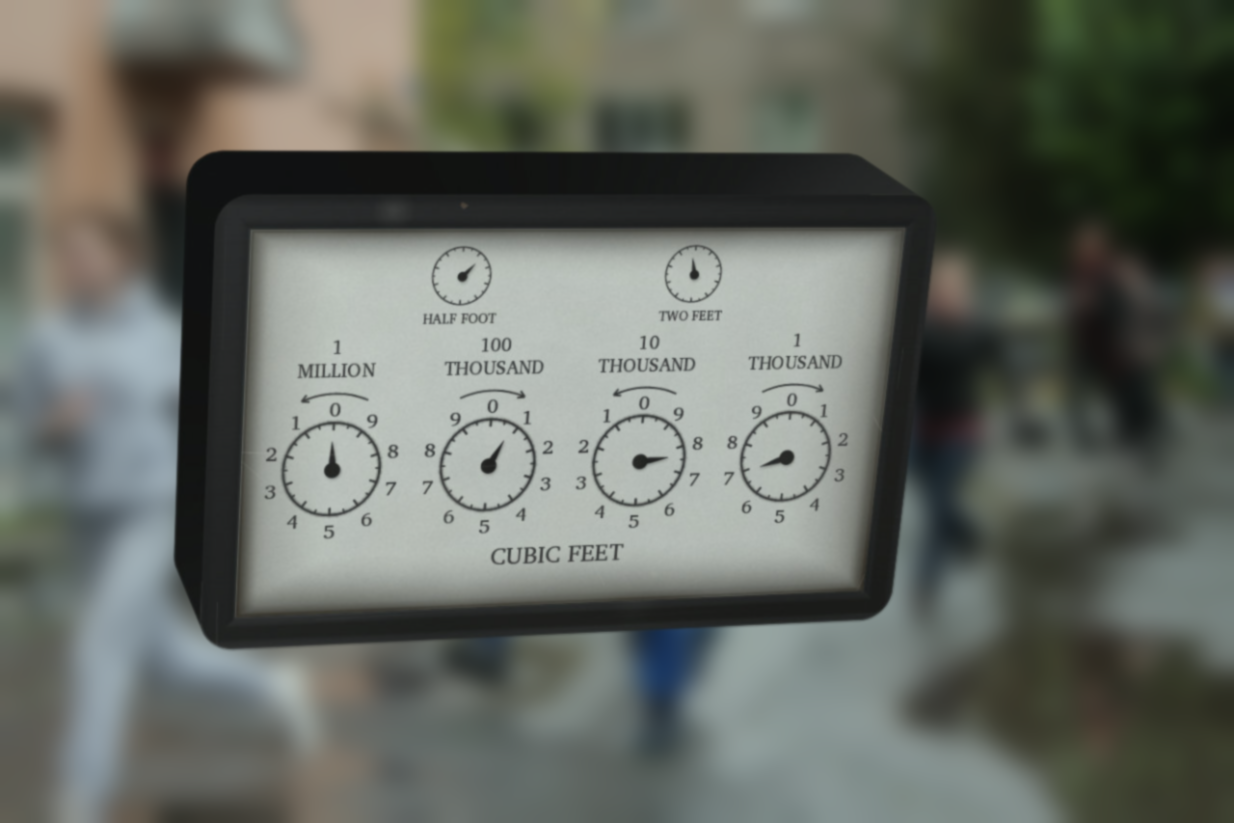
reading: 7700
